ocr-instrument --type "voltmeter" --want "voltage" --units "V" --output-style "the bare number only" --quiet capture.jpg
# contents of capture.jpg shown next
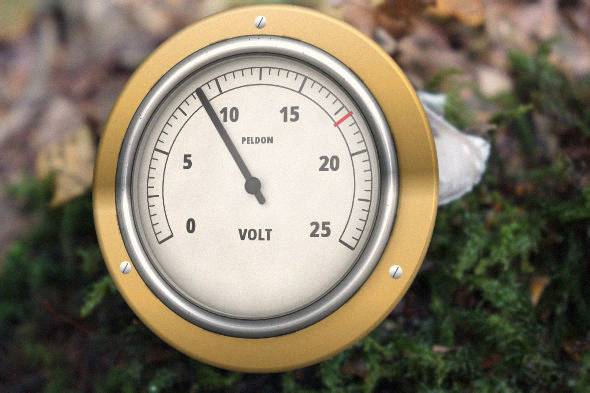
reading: 9
